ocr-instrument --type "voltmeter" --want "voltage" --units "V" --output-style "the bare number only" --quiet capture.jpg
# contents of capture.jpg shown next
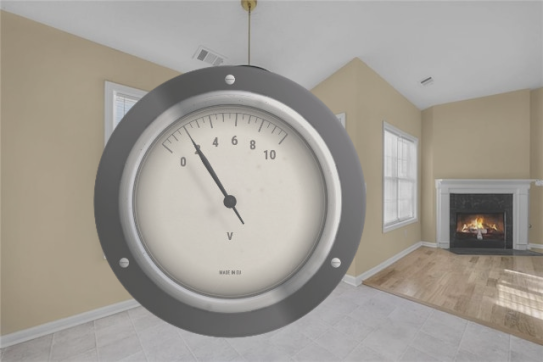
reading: 2
